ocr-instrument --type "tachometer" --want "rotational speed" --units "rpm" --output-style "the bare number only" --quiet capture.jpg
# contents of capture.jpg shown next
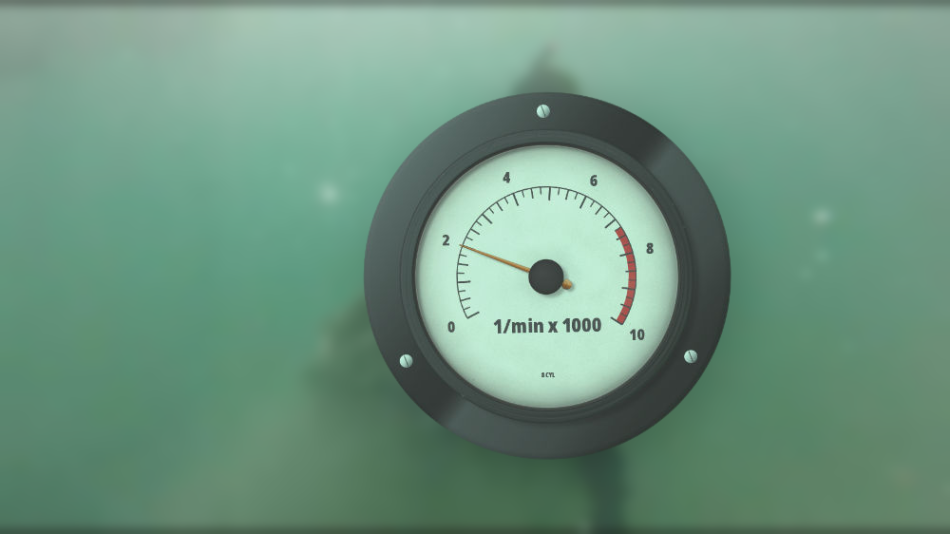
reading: 2000
